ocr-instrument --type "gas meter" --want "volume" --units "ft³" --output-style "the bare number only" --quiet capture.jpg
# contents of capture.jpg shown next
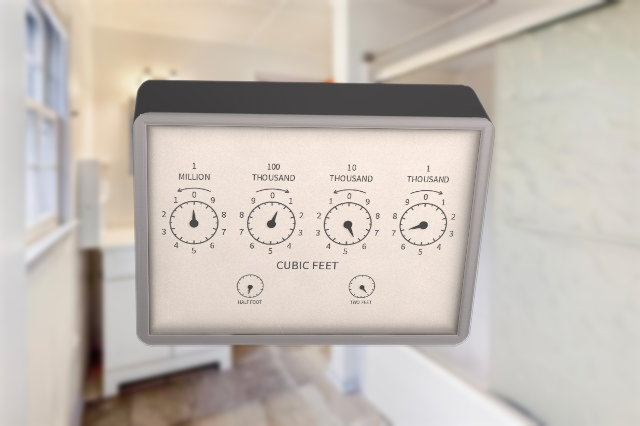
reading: 5700
